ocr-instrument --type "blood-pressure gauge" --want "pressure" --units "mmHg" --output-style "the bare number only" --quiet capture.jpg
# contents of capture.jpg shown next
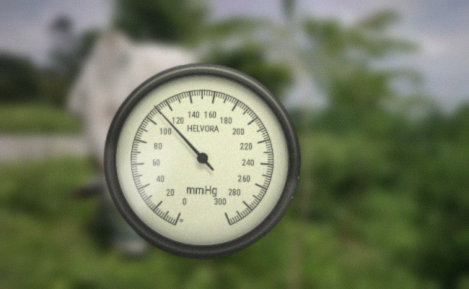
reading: 110
